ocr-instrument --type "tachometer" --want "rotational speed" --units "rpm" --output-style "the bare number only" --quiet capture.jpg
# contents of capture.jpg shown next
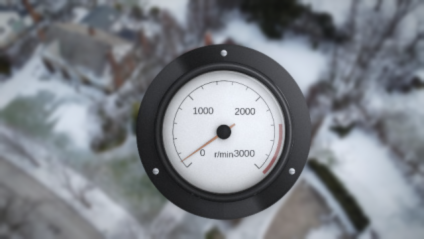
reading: 100
